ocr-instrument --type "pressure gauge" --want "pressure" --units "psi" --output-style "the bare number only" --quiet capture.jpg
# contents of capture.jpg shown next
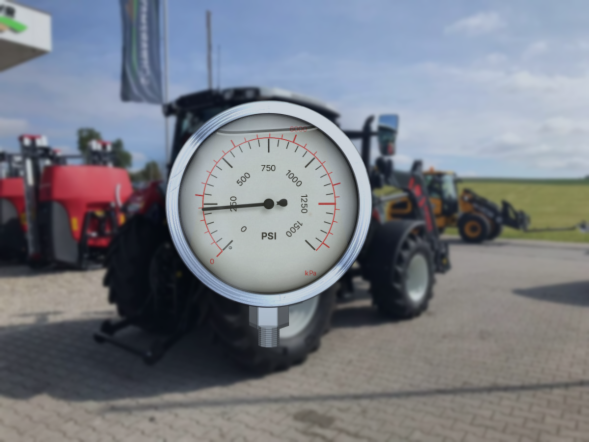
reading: 225
